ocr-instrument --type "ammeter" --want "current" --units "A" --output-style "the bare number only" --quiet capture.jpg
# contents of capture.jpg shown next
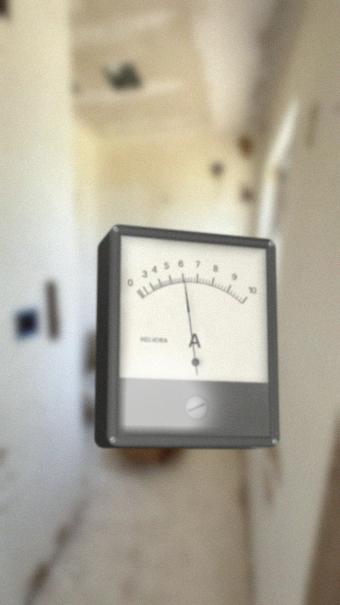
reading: 6
